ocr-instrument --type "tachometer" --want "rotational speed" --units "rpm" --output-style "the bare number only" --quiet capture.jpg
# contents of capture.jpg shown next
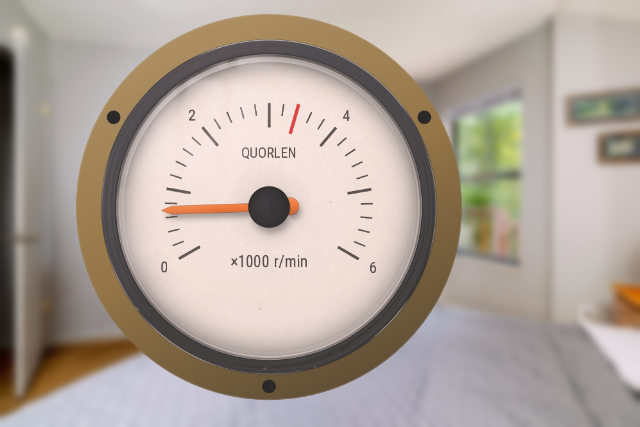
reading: 700
